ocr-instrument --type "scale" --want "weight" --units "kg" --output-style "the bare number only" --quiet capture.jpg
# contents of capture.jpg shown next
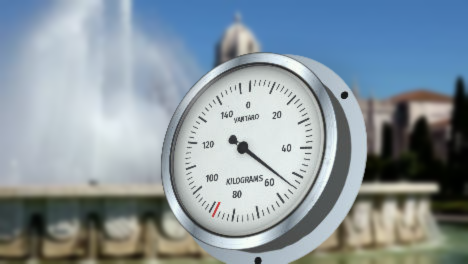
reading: 54
